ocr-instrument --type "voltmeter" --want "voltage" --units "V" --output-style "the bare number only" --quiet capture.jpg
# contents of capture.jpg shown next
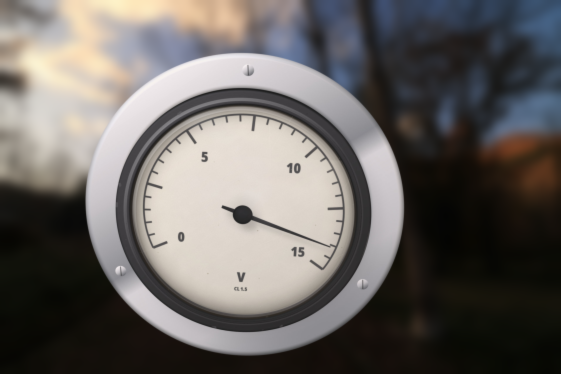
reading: 14
